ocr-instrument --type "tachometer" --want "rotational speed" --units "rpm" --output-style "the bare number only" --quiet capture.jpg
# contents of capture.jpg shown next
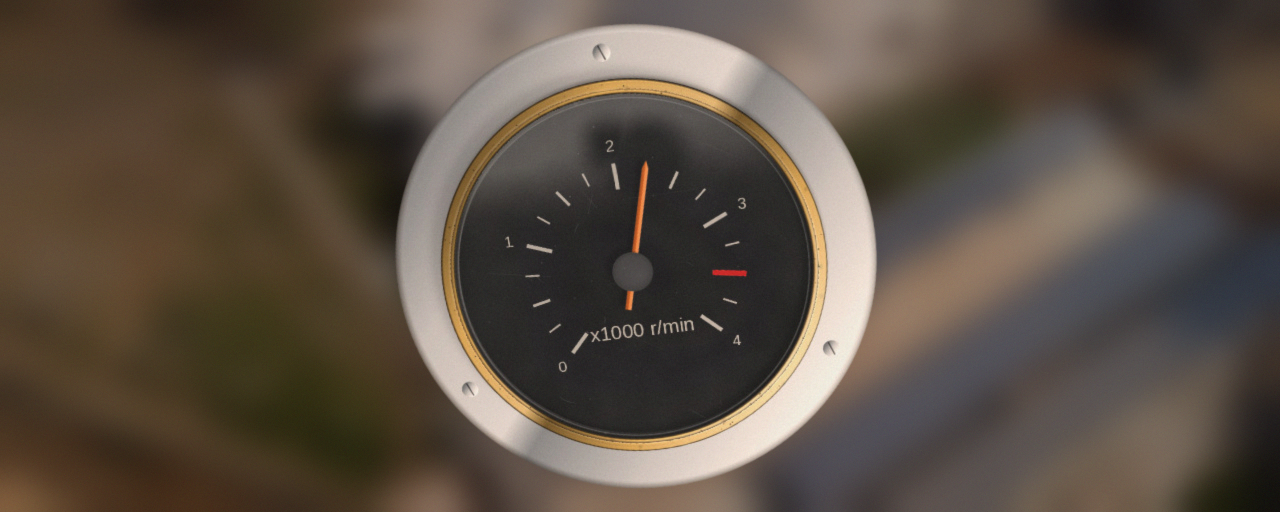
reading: 2250
